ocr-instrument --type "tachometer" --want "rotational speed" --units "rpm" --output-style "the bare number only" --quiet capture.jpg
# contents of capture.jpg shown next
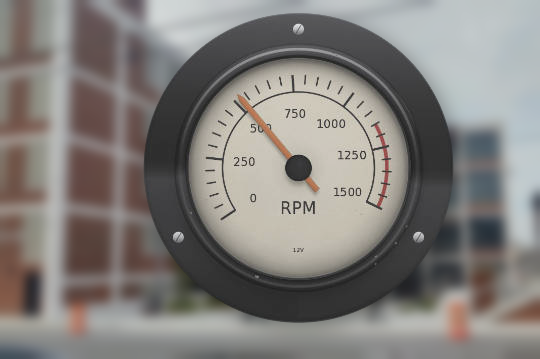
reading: 525
